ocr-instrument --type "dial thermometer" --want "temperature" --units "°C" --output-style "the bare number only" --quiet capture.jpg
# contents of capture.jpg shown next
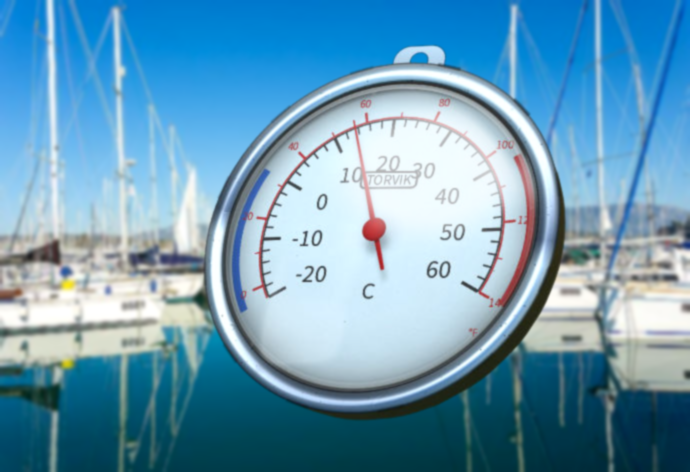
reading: 14
